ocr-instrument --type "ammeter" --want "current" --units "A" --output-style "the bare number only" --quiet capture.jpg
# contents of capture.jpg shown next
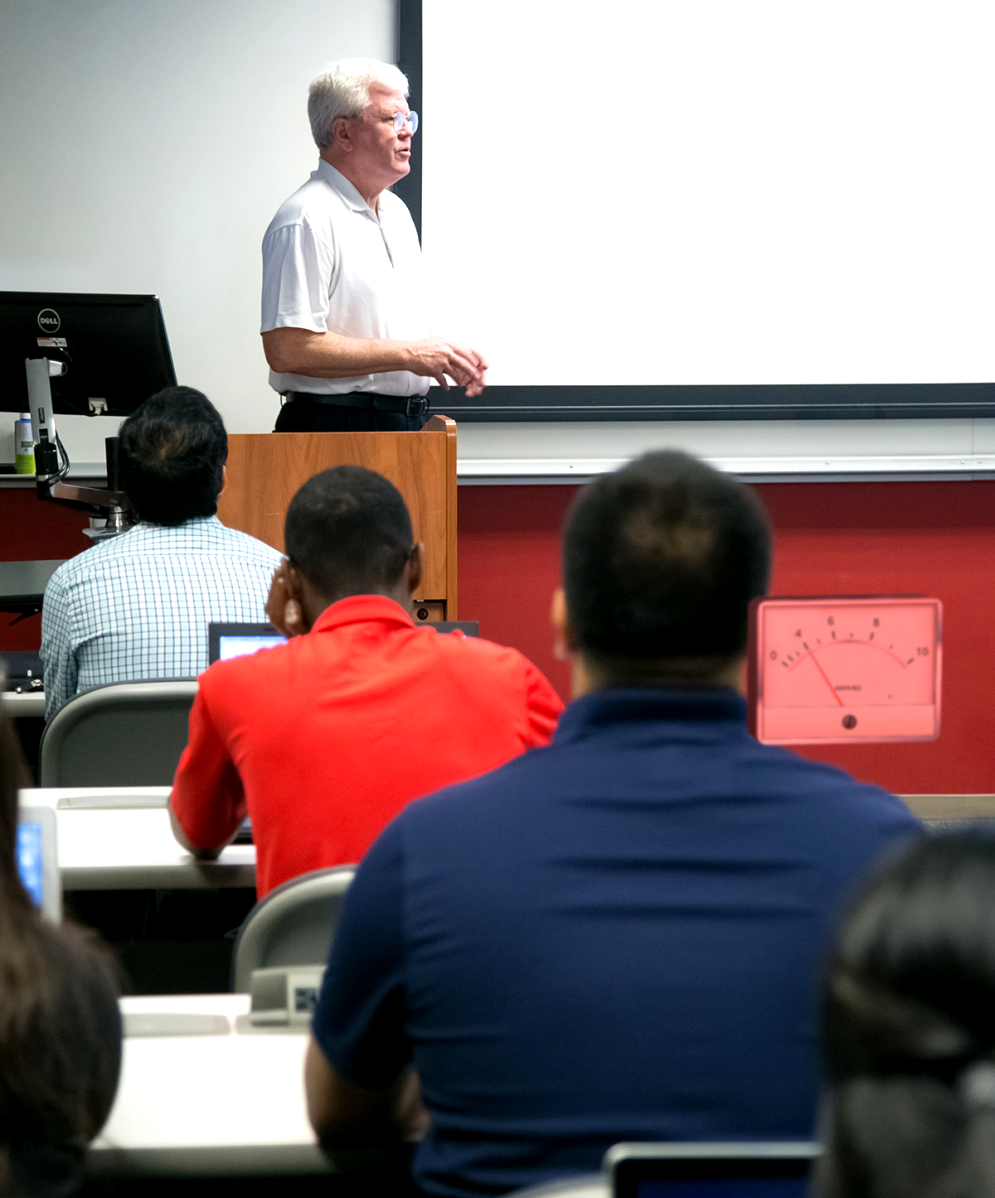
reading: 4
